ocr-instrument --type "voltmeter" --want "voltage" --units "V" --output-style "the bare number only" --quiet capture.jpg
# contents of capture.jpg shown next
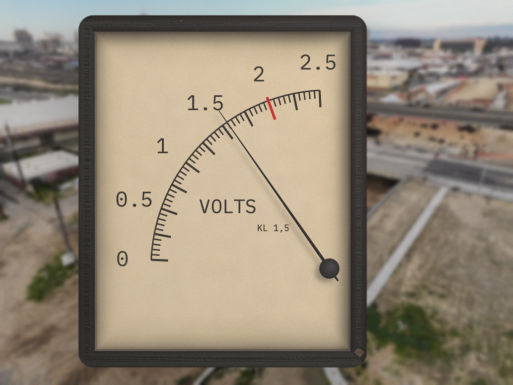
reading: 1.55
